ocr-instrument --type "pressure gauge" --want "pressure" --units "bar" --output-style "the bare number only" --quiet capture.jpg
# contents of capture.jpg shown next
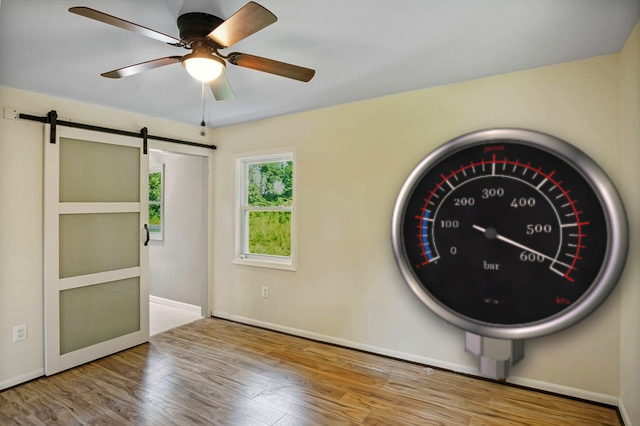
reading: 580
